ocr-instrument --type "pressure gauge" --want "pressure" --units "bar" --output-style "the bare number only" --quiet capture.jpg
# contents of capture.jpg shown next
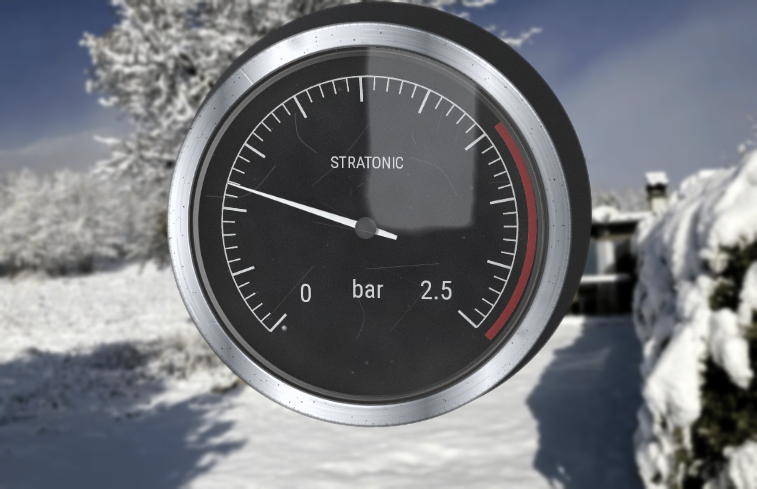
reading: 0.6
